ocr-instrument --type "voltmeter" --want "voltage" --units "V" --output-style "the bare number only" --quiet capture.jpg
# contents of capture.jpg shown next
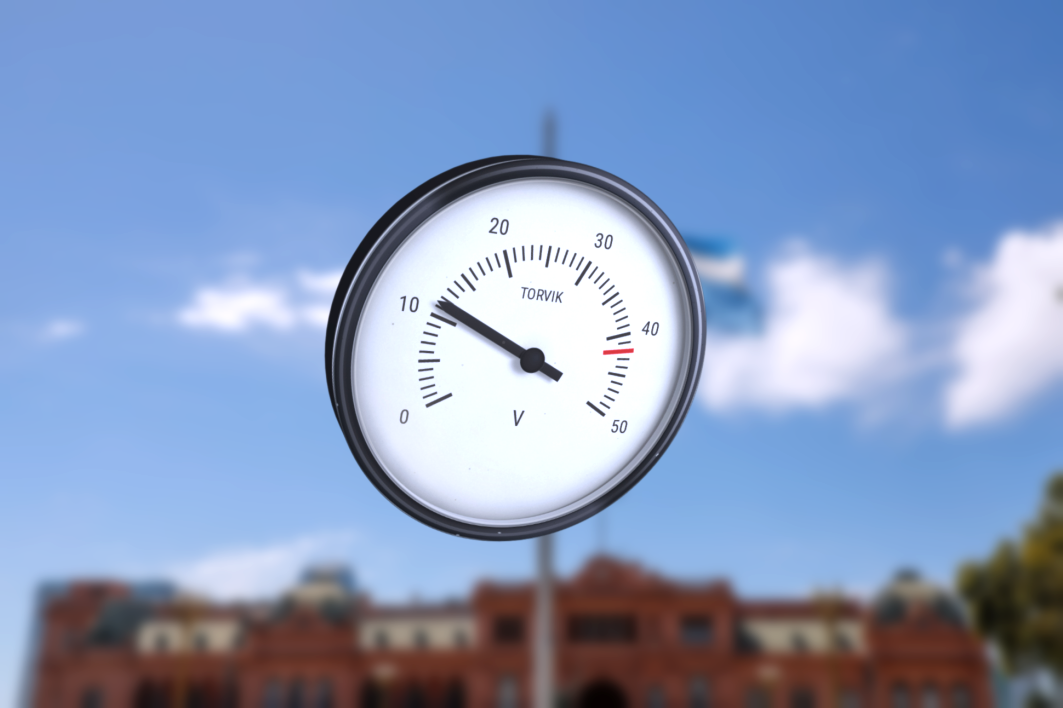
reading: 11.5
